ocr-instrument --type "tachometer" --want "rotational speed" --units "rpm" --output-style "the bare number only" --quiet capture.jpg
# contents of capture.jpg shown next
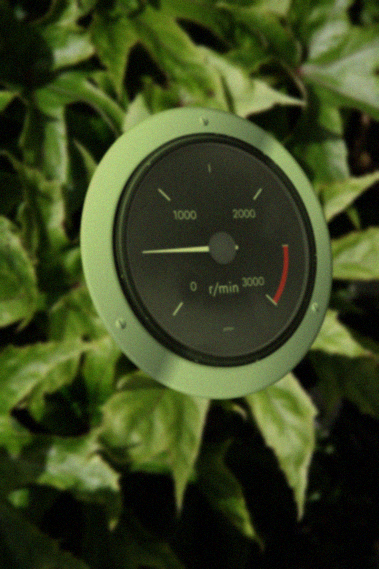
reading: 500
